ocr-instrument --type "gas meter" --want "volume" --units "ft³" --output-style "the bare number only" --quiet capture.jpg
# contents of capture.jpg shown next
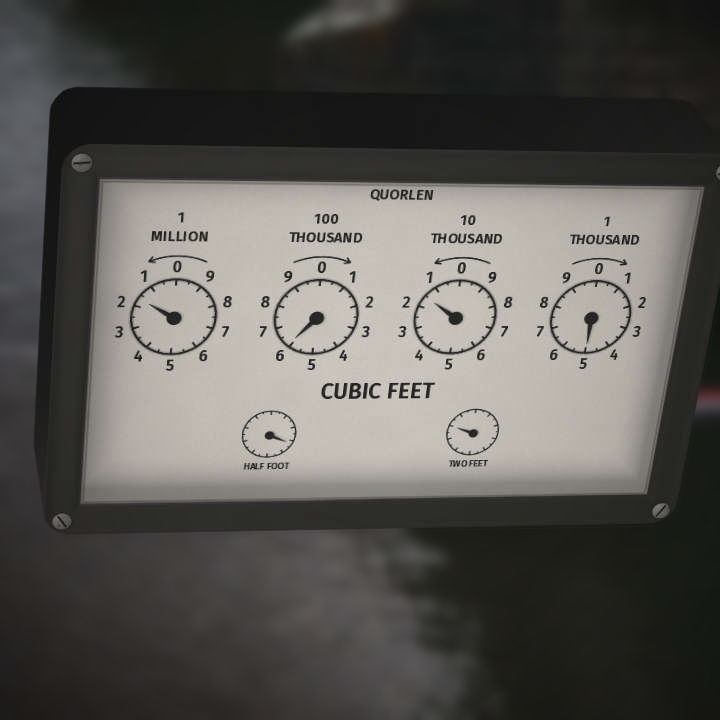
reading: 161500
